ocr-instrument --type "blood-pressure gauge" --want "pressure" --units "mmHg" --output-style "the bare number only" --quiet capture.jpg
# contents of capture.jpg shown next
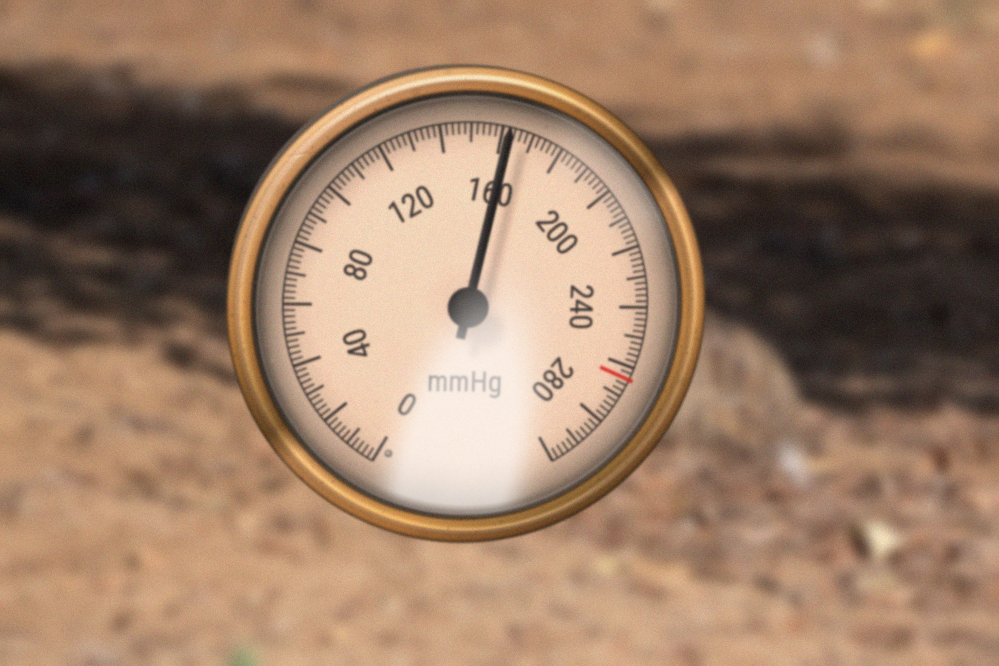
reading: 162
